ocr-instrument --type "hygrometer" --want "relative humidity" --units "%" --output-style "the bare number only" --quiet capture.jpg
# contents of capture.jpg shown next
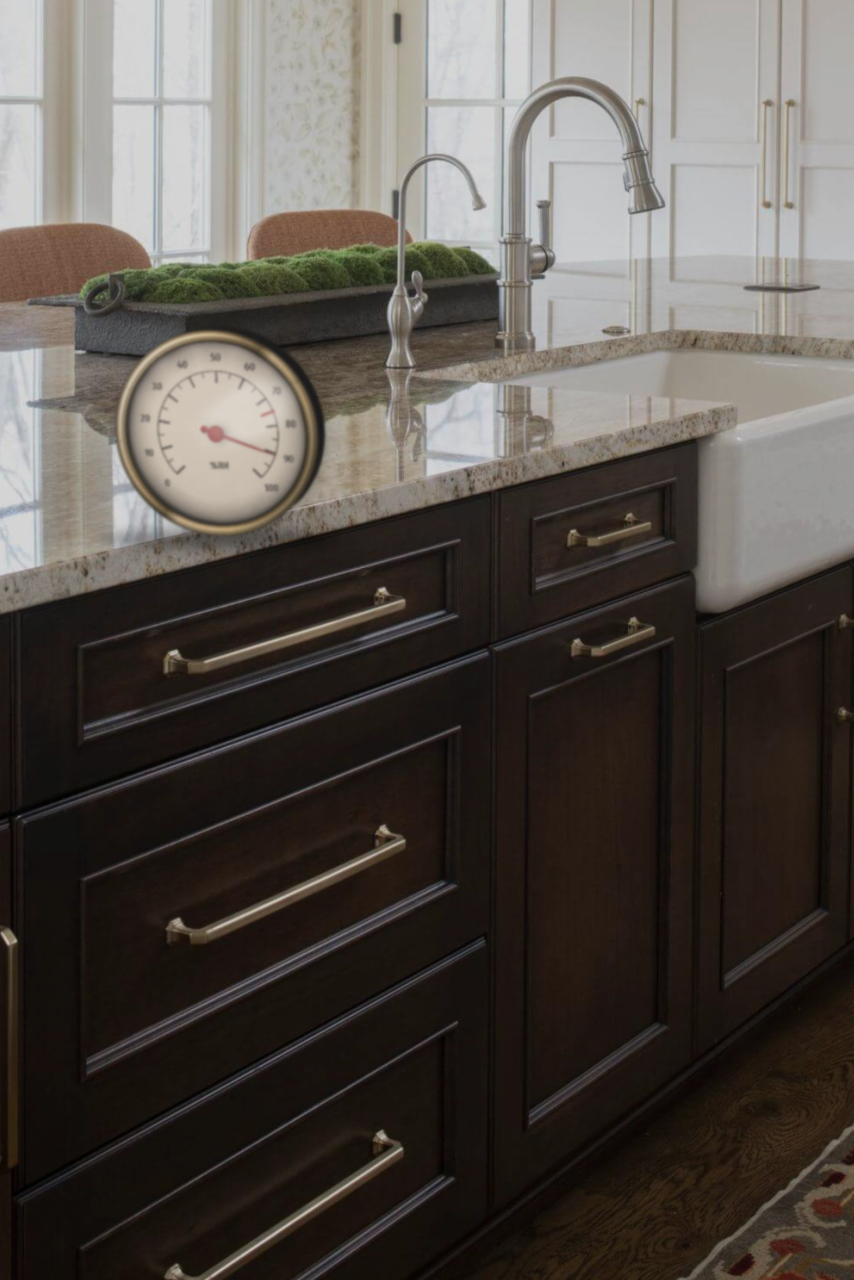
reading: 90
